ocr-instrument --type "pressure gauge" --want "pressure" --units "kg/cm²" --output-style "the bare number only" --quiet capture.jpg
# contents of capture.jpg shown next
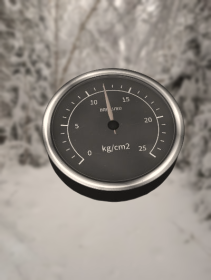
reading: 12
